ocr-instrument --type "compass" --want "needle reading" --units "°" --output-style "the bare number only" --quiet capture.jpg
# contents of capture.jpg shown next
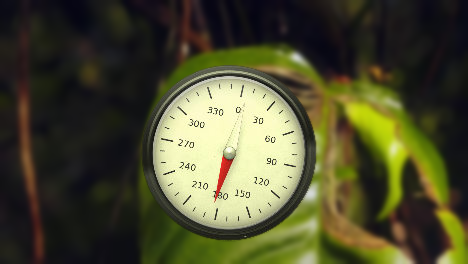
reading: 185
